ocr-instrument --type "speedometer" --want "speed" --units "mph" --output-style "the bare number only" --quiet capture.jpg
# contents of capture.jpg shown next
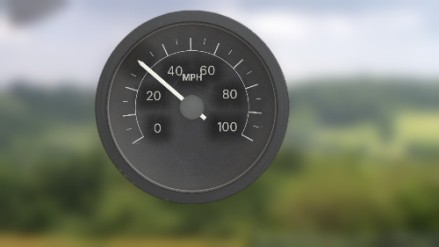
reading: 30
